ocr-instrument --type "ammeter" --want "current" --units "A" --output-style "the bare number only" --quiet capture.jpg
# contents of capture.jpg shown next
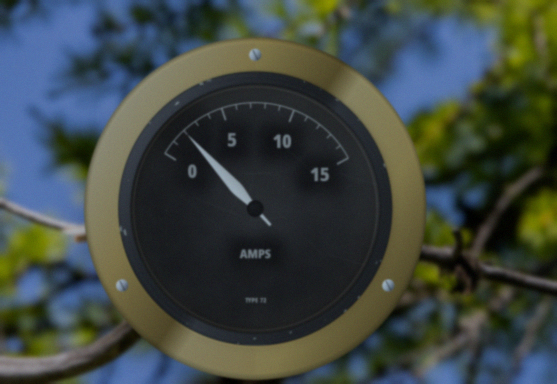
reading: 2
